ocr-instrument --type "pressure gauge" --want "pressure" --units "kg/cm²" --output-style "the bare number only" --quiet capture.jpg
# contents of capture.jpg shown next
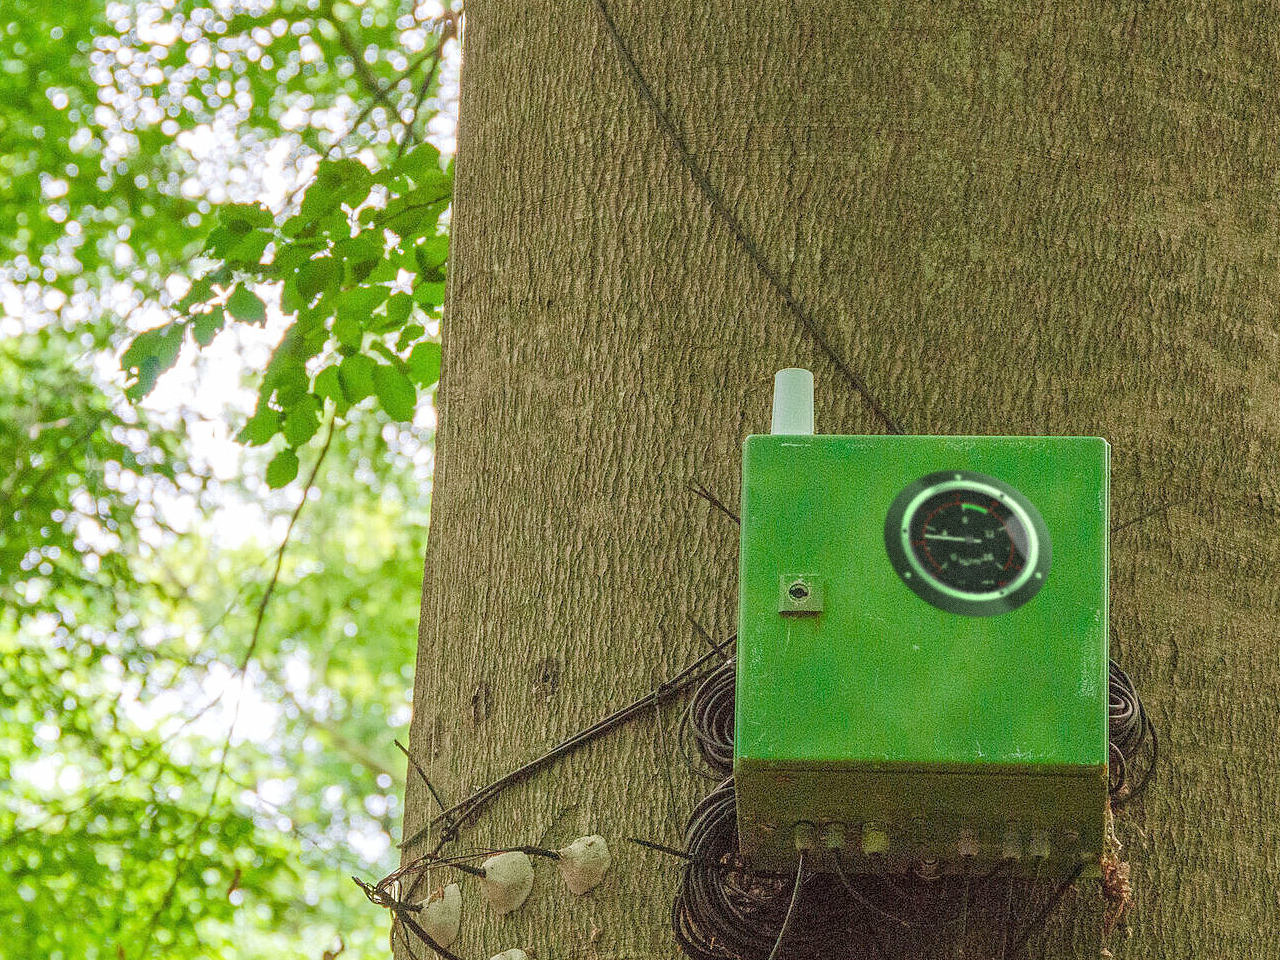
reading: 3
